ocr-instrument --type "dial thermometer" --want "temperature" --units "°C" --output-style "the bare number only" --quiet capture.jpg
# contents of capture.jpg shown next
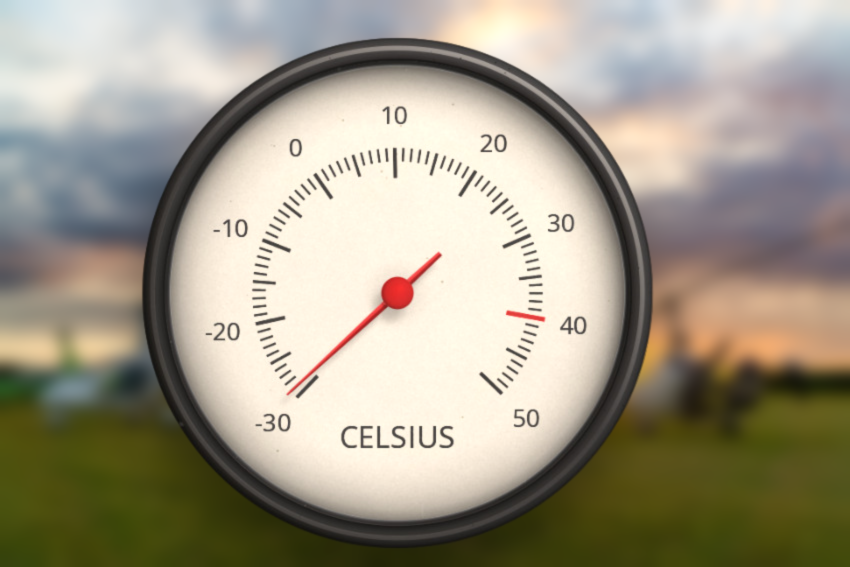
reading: -29
